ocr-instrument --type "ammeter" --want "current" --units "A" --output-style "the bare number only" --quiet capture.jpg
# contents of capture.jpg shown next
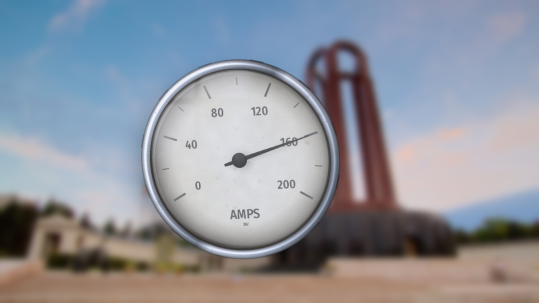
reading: 160
